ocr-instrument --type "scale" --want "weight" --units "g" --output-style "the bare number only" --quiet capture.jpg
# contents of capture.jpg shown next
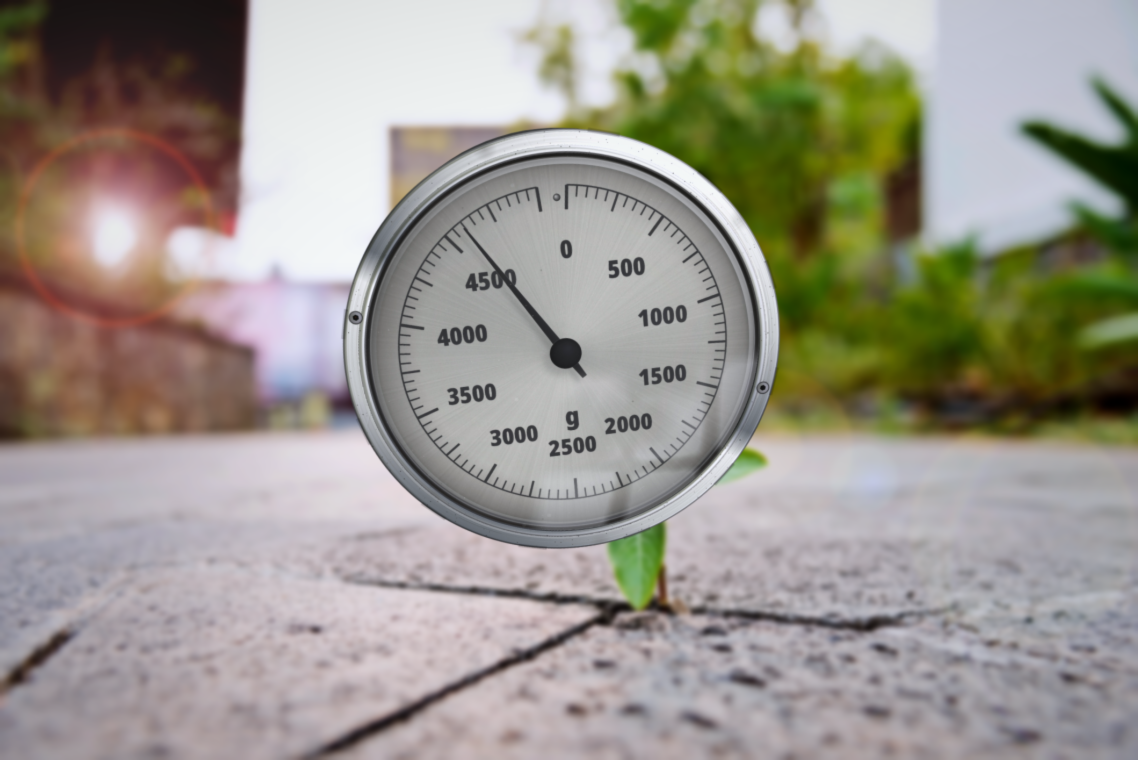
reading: 4600
